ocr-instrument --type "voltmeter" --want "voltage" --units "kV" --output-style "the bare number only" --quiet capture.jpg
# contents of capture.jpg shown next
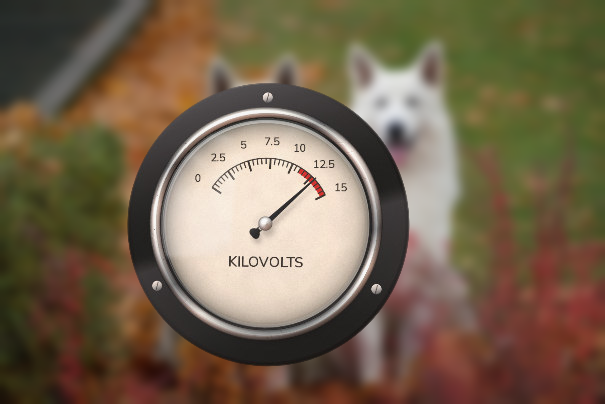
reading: 13
